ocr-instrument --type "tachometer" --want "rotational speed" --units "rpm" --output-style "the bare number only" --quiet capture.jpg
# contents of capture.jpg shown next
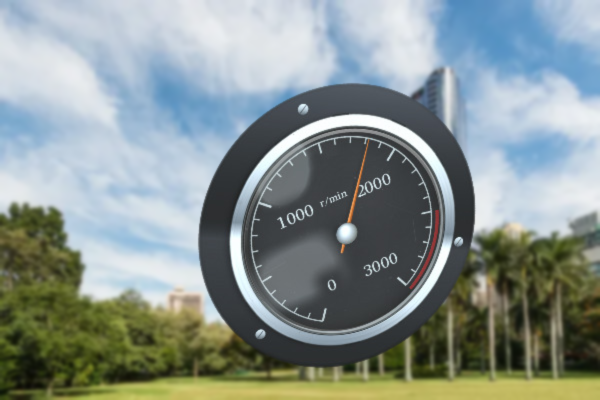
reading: 1800
